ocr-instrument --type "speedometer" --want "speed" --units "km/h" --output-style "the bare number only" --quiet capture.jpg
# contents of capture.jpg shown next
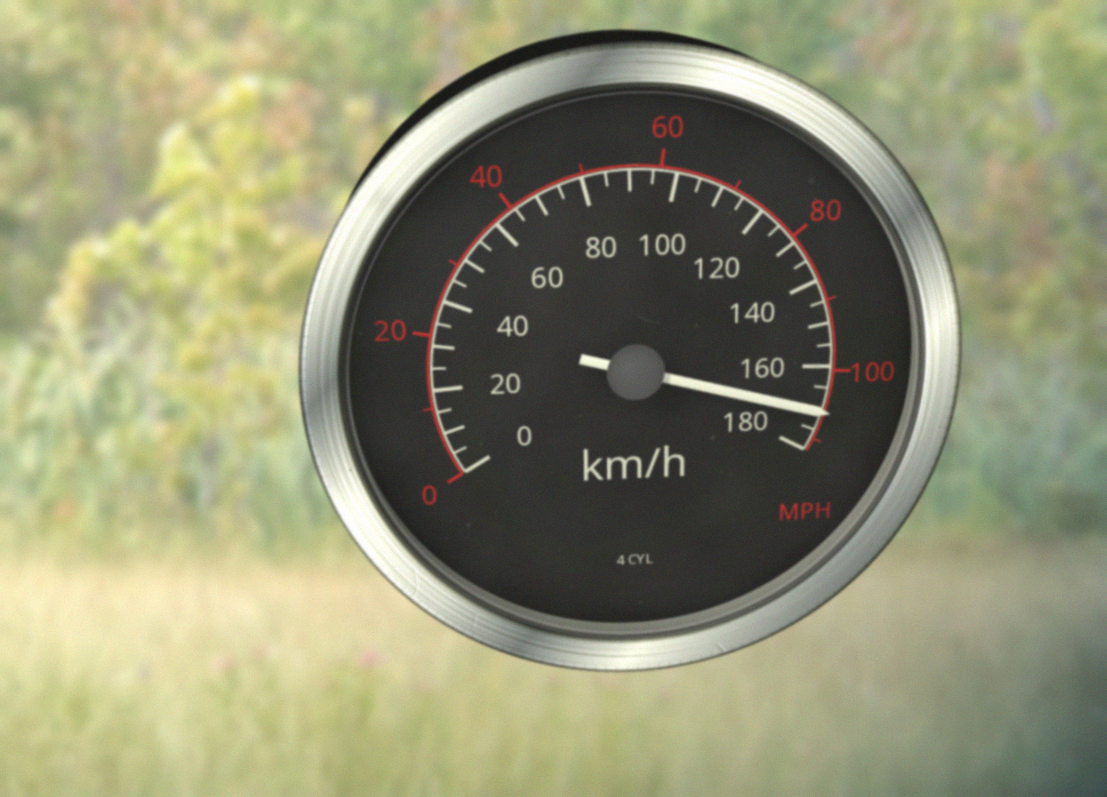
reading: 170
